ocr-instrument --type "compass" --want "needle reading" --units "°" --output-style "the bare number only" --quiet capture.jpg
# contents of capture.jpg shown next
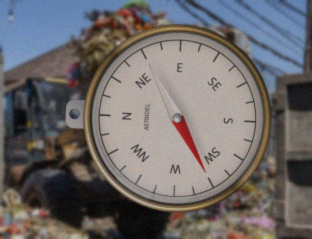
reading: 240
